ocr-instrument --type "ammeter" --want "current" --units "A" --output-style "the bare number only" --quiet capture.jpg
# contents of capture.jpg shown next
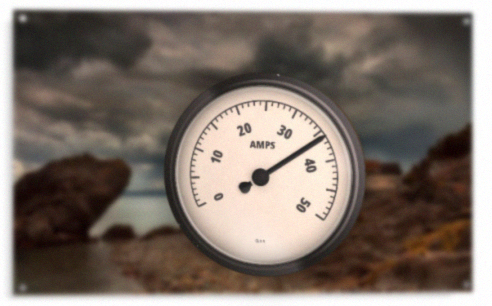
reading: 36
